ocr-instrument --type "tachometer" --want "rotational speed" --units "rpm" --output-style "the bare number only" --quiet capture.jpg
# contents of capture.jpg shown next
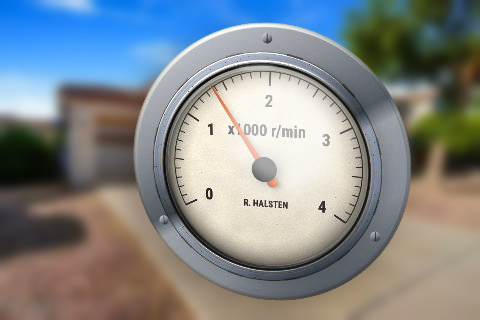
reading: 1400
